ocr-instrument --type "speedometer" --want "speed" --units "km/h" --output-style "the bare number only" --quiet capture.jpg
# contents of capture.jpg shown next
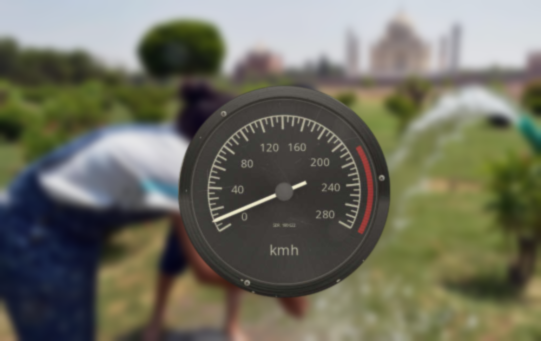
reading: 10
